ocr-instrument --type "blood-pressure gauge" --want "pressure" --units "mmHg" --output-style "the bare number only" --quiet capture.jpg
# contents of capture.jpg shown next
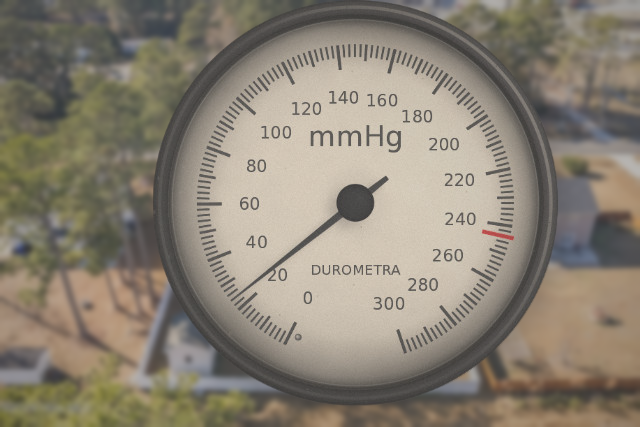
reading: 24
